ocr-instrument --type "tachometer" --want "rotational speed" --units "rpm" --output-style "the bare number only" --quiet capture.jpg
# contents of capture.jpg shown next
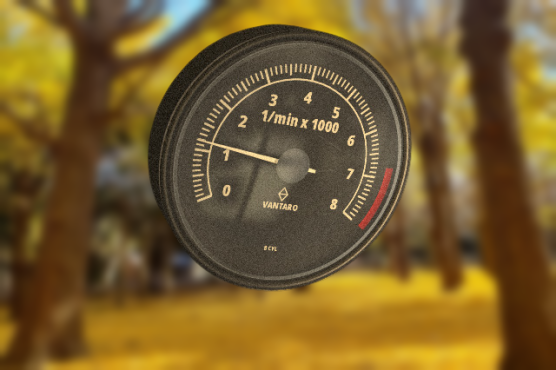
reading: 1200
